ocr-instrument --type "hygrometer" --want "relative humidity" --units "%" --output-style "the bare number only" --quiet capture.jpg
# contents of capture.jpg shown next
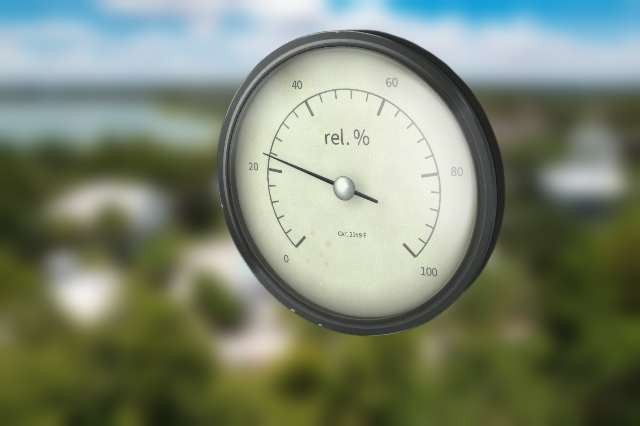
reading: 24
